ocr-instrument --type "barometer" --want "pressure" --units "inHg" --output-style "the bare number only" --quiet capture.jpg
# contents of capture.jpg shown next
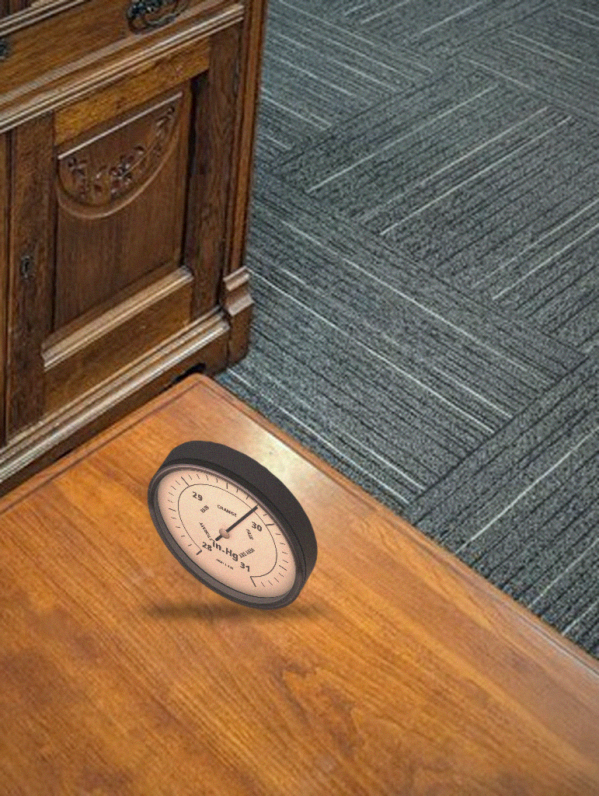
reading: 29.8
